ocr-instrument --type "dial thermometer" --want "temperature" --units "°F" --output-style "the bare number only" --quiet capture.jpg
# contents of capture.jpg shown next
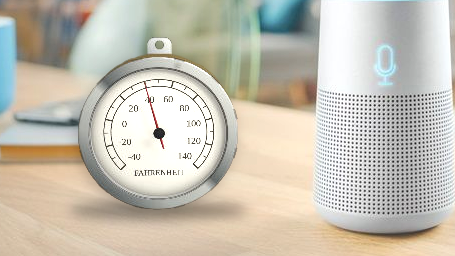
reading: 40
